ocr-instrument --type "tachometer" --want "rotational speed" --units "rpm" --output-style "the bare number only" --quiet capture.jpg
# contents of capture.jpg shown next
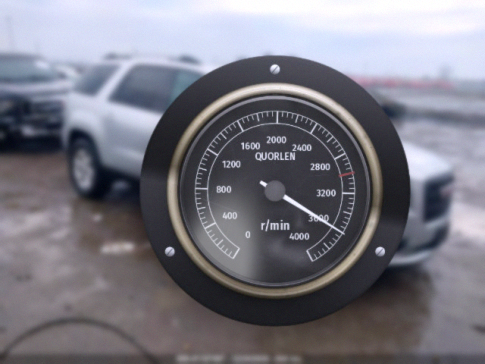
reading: 3600
